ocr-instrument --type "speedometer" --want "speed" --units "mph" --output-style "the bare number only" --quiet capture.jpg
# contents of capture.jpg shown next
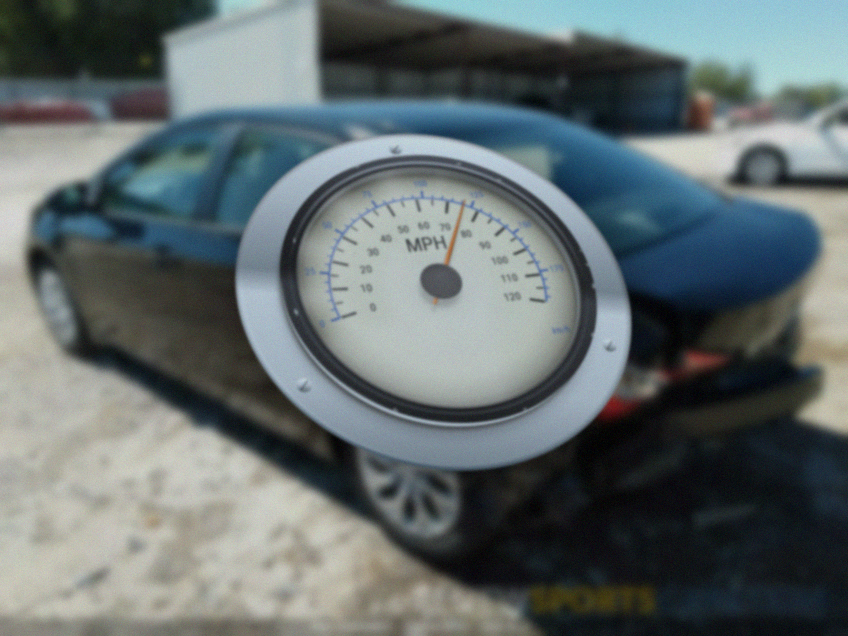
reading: 75
